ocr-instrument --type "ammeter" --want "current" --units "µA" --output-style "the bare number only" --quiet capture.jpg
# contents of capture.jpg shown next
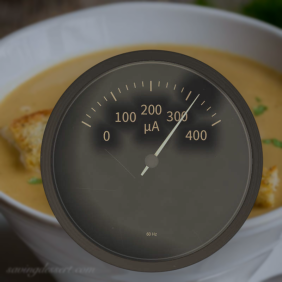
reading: 320
